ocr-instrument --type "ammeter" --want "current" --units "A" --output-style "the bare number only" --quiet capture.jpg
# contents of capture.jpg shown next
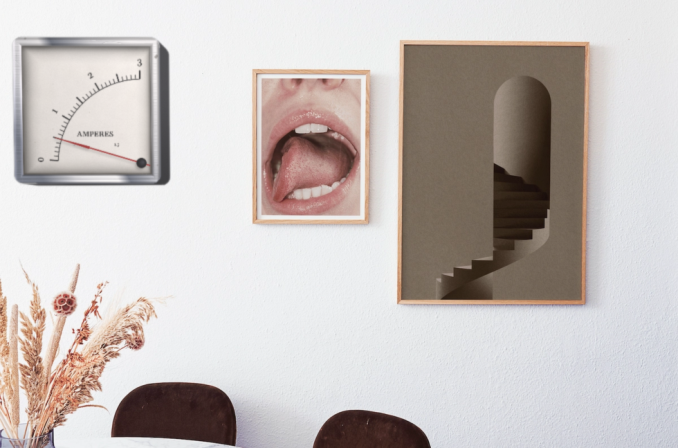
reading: 0.5
